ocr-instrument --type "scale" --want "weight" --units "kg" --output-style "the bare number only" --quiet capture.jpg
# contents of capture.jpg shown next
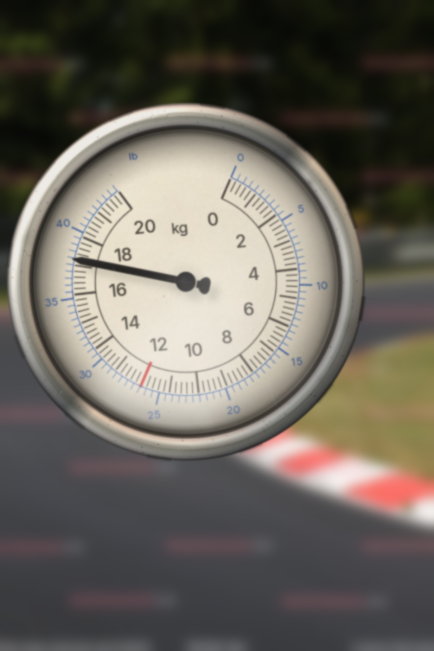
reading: 17.2
